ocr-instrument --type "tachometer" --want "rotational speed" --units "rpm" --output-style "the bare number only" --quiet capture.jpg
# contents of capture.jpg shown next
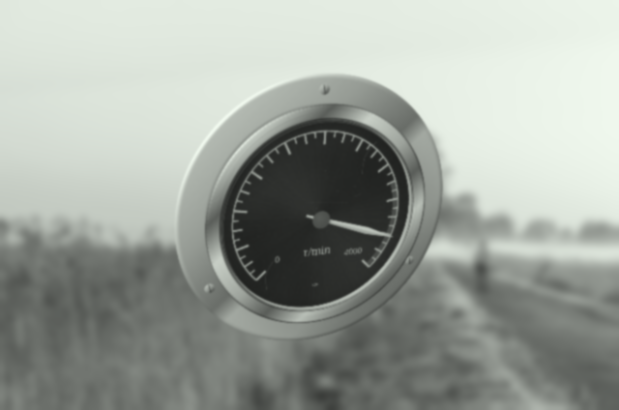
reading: 3600
